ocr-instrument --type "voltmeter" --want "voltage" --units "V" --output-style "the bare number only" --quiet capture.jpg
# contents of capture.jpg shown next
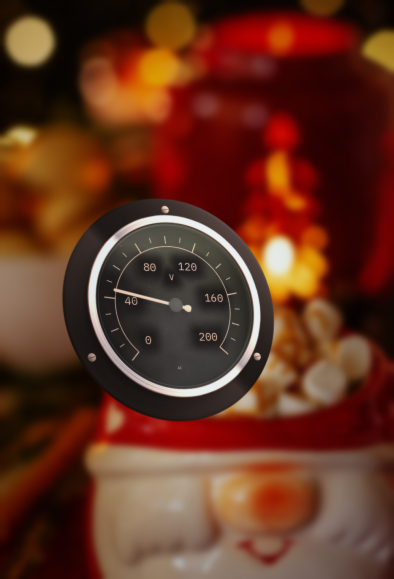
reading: 45
